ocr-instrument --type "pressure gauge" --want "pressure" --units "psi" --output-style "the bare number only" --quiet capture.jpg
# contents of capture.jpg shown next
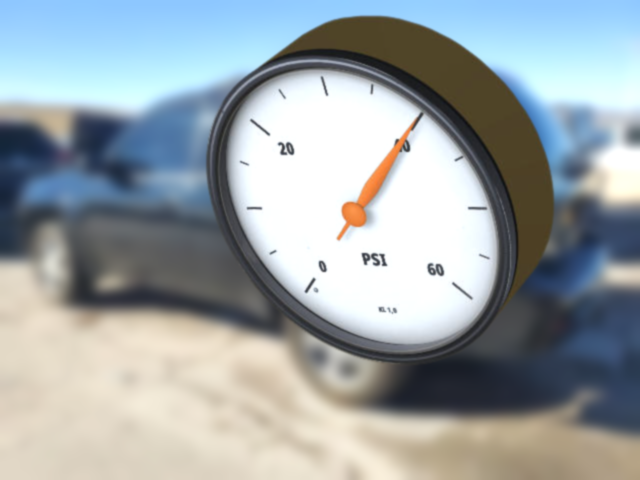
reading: 40
